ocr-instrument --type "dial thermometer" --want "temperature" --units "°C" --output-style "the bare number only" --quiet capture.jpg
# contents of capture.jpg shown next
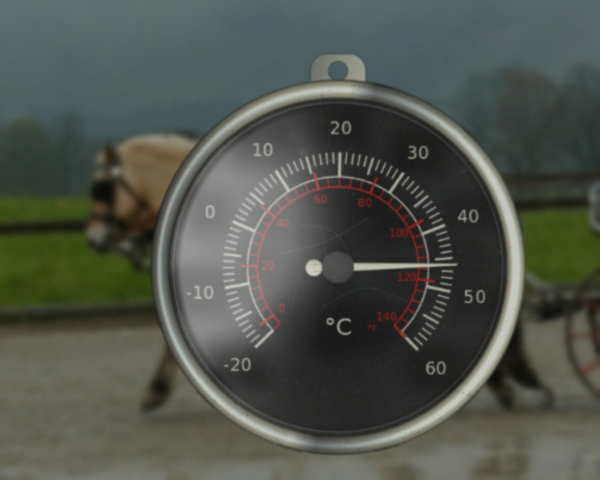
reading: 46
